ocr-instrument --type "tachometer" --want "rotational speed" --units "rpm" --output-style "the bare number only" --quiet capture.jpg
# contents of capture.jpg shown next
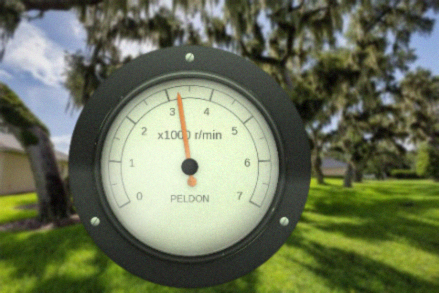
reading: 3250
